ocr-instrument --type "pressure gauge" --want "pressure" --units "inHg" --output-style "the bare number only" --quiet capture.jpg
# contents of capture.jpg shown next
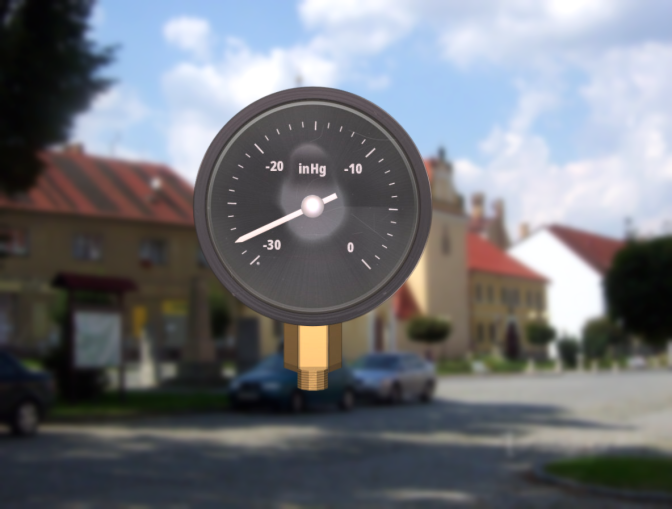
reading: -28
